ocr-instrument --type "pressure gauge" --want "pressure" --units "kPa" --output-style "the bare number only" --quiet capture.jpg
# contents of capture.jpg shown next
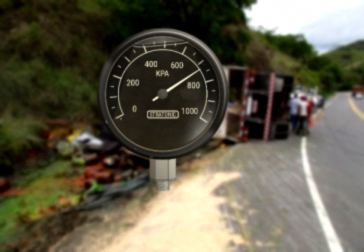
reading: 725
